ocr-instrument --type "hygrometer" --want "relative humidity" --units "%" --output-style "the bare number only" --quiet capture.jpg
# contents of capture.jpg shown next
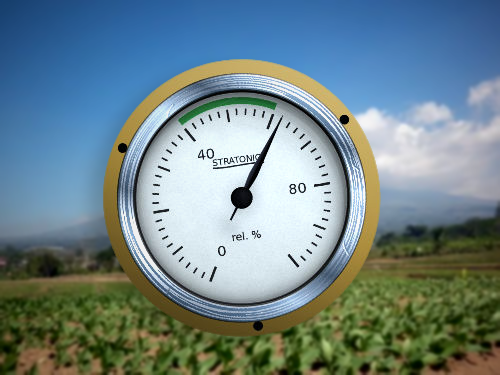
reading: 62
